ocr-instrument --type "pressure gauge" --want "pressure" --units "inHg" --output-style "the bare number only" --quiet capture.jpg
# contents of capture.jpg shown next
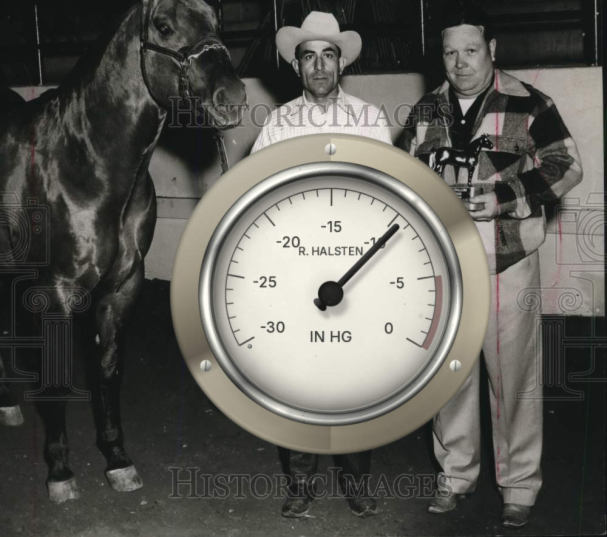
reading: -9.5
